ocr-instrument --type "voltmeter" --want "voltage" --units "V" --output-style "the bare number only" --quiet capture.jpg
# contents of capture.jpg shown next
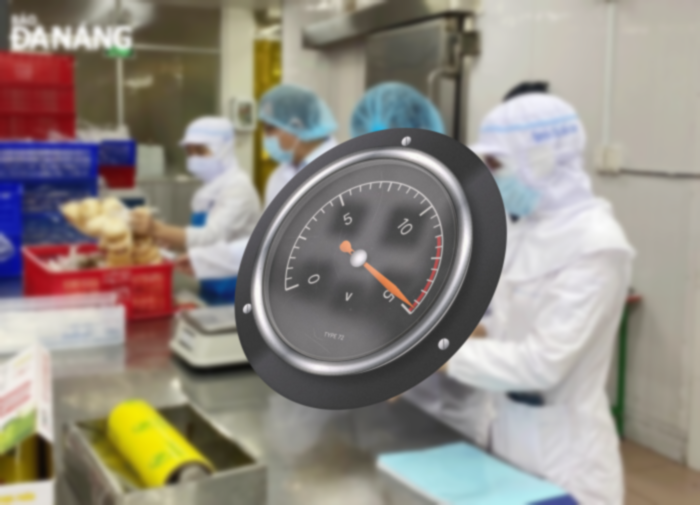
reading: 14.75
